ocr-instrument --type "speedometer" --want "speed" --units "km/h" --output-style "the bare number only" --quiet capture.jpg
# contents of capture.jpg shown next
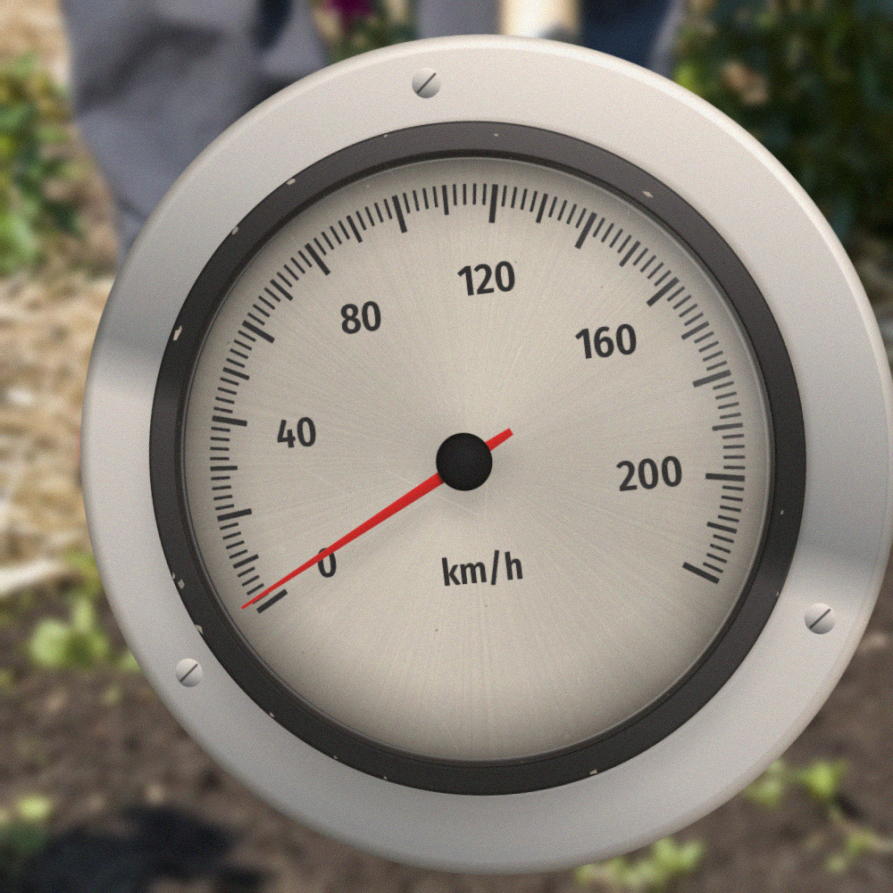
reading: 2
